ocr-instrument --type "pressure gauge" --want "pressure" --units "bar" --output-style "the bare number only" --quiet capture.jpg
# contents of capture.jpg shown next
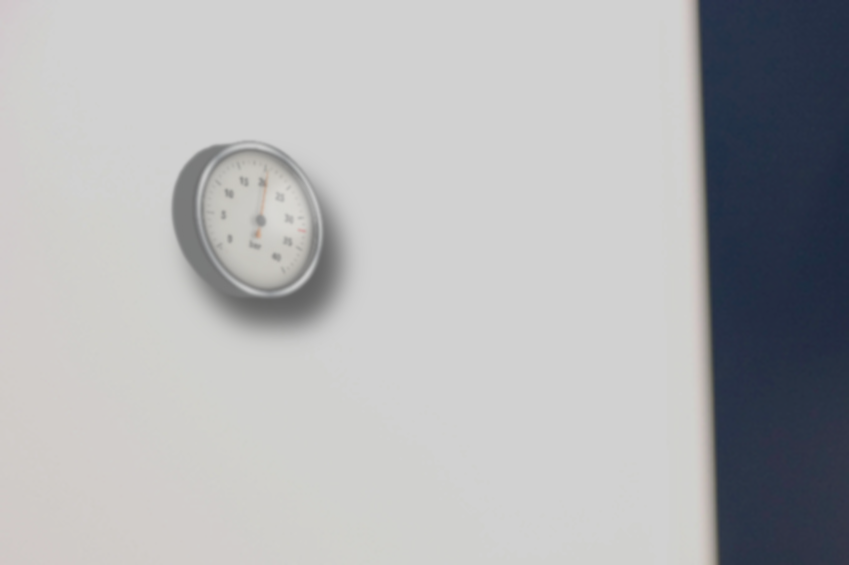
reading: 20
